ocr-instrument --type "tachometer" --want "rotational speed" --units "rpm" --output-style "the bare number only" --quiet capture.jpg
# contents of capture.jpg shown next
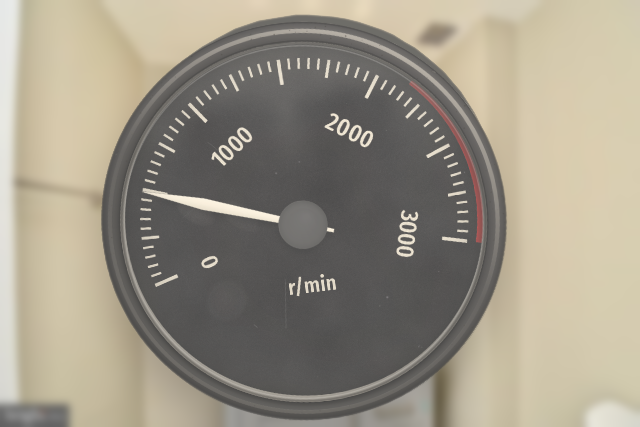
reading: 500
